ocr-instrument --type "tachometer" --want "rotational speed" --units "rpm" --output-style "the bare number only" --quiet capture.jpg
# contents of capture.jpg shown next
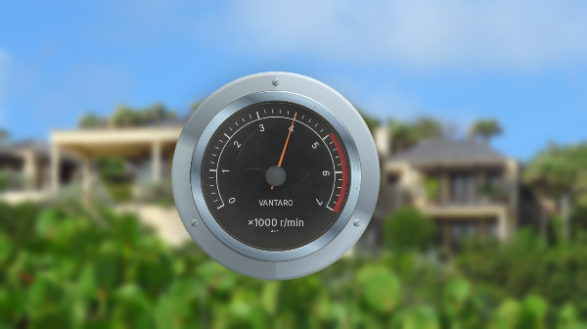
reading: 4000
